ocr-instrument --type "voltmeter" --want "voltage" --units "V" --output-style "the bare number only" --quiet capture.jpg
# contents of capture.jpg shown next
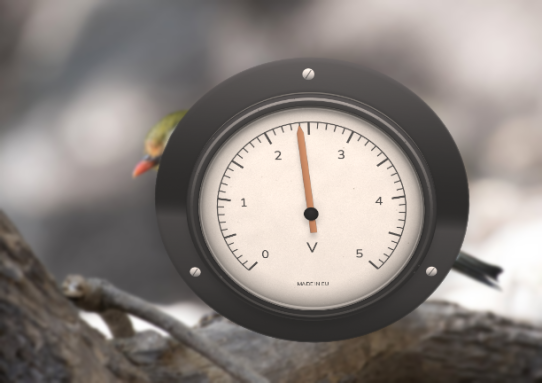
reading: 2.4
